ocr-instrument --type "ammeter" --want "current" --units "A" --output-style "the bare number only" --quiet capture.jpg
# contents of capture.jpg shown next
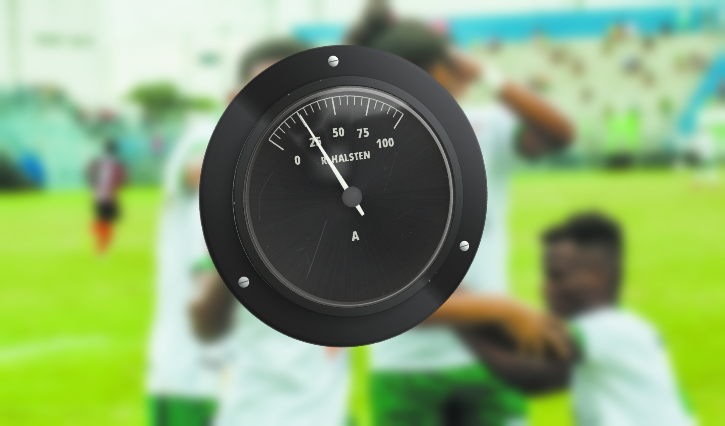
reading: 25
